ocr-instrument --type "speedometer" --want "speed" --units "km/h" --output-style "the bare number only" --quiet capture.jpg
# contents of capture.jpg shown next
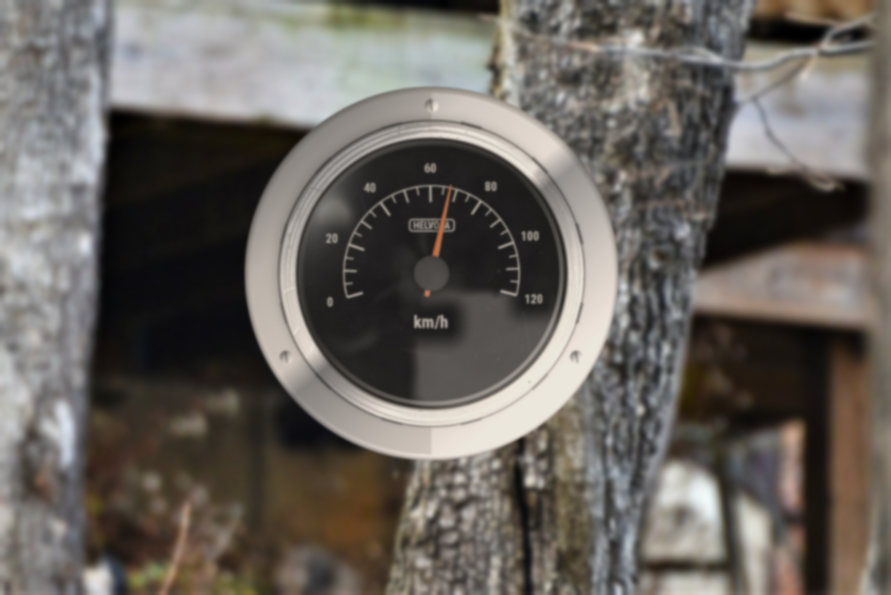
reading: 67.5
